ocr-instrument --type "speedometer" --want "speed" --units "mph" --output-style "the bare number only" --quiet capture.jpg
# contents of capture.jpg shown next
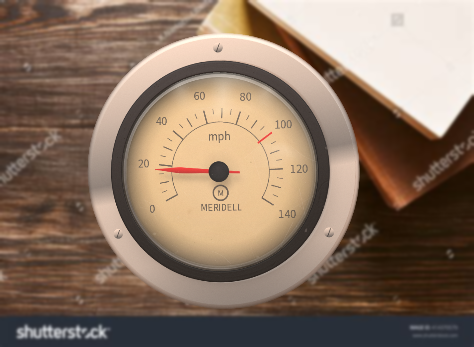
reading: 17.5
